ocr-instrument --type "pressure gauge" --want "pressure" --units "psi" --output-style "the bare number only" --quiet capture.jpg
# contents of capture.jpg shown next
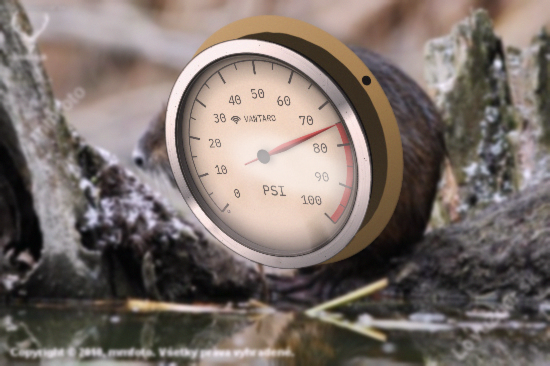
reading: 75
